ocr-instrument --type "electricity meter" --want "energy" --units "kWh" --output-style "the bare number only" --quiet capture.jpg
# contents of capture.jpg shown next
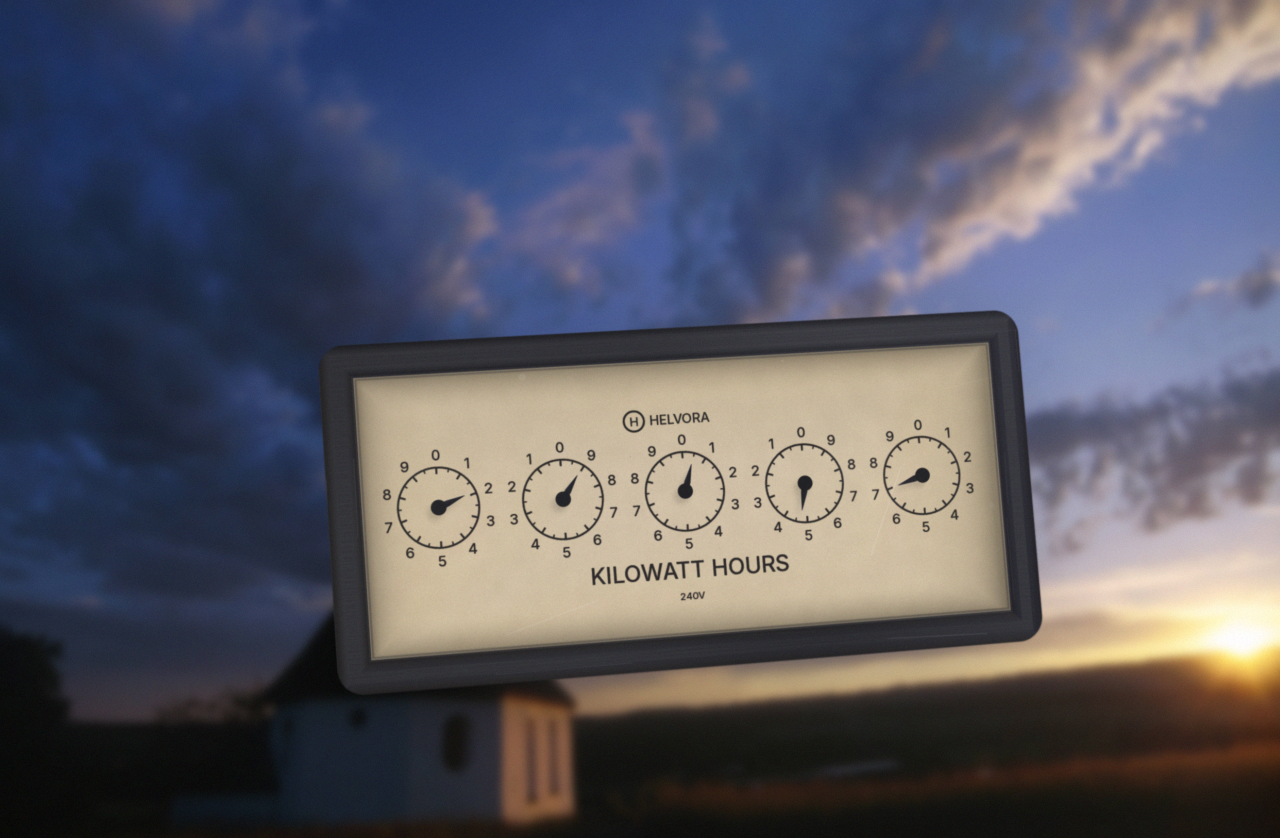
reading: 19047
